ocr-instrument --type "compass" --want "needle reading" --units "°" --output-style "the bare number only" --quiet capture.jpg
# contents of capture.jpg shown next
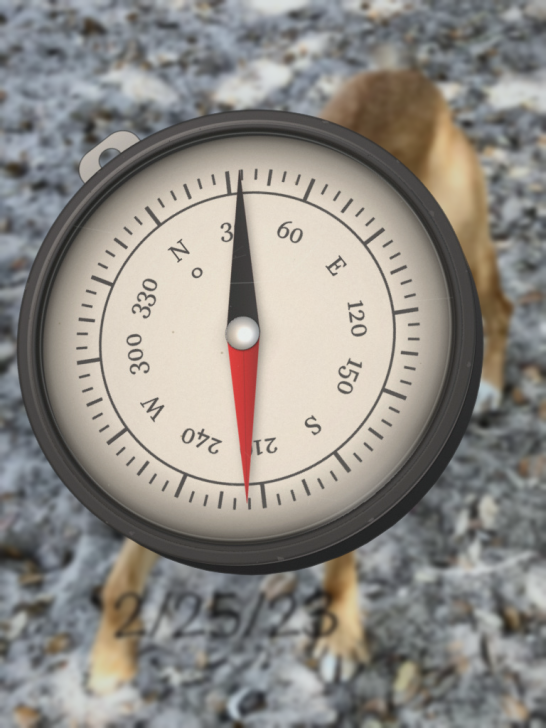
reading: 215
